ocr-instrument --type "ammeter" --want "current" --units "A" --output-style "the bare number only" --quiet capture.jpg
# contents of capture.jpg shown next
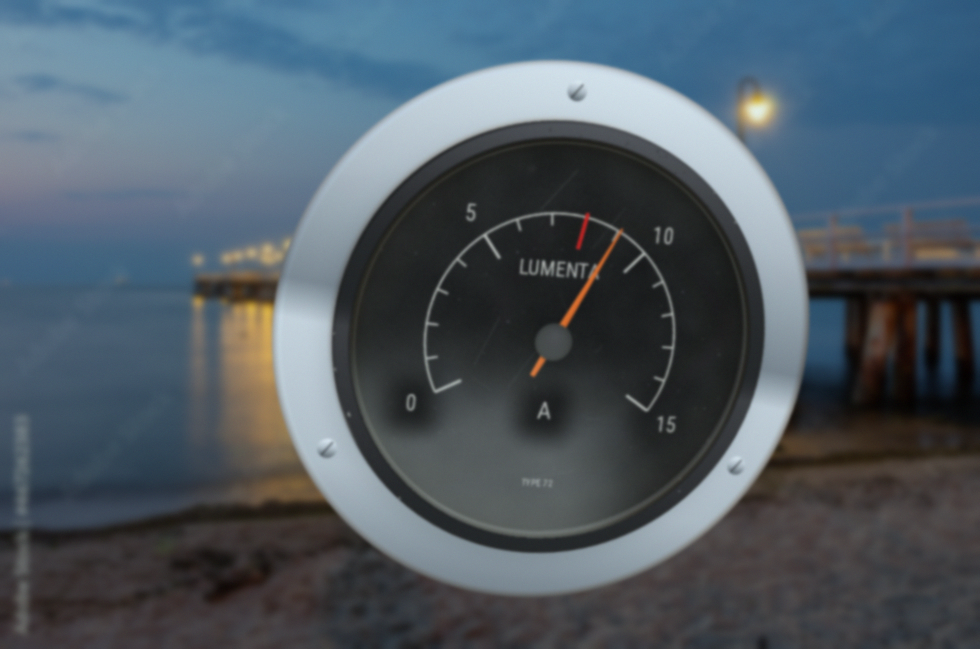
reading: 9
